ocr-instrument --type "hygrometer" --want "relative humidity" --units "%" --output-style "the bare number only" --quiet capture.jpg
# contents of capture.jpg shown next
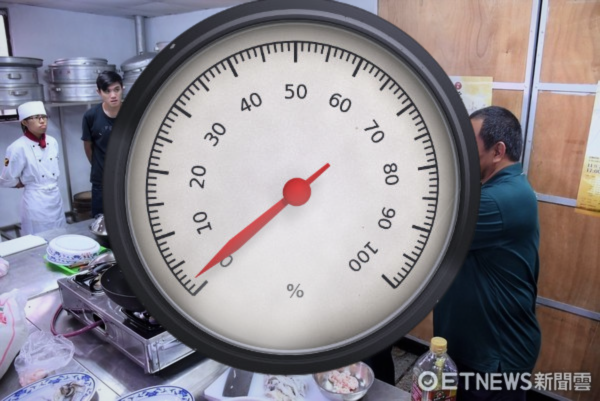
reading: 2
